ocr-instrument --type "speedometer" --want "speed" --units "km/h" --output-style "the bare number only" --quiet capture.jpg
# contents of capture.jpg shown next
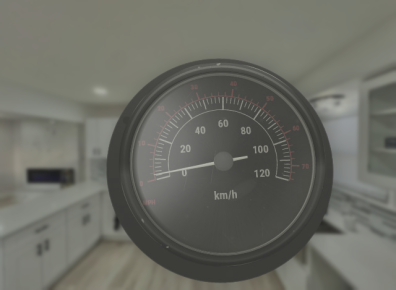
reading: 2
